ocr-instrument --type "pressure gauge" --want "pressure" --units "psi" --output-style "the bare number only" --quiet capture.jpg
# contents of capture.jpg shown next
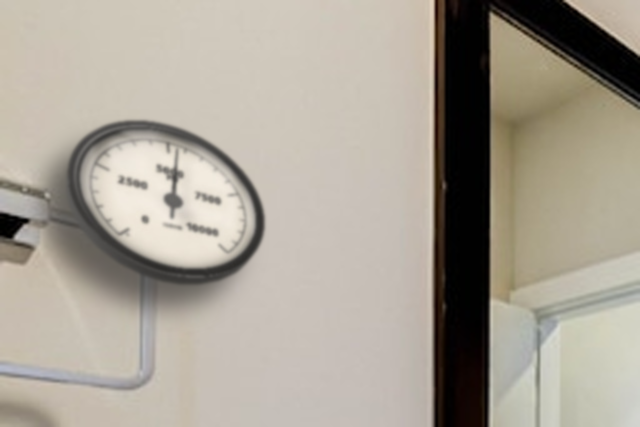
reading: 5250
